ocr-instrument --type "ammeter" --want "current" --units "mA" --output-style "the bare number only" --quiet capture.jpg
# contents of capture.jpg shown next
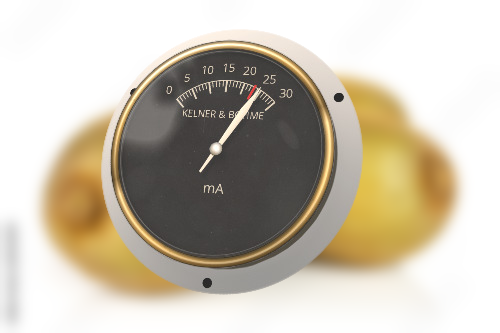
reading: 25
